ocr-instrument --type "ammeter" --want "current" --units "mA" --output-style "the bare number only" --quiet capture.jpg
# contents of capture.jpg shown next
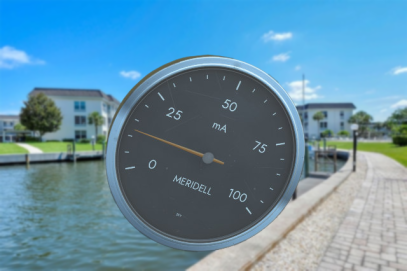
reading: 12.5
